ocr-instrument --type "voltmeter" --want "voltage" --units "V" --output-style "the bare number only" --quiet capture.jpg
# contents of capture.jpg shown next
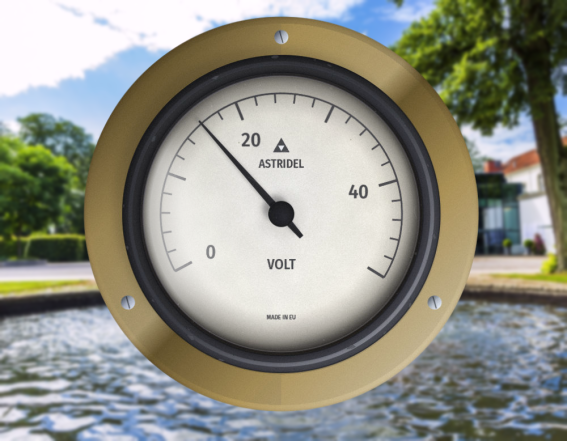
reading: 16
